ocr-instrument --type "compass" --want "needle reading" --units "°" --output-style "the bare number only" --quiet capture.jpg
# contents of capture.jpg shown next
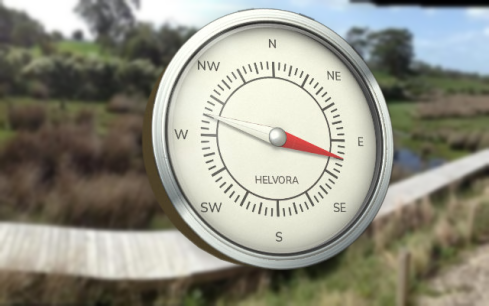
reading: 105
